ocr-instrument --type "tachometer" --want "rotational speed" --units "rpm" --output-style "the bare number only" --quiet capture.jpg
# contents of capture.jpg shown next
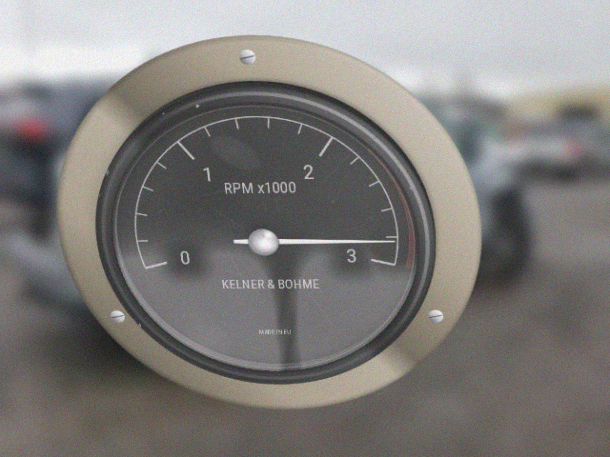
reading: 2800
